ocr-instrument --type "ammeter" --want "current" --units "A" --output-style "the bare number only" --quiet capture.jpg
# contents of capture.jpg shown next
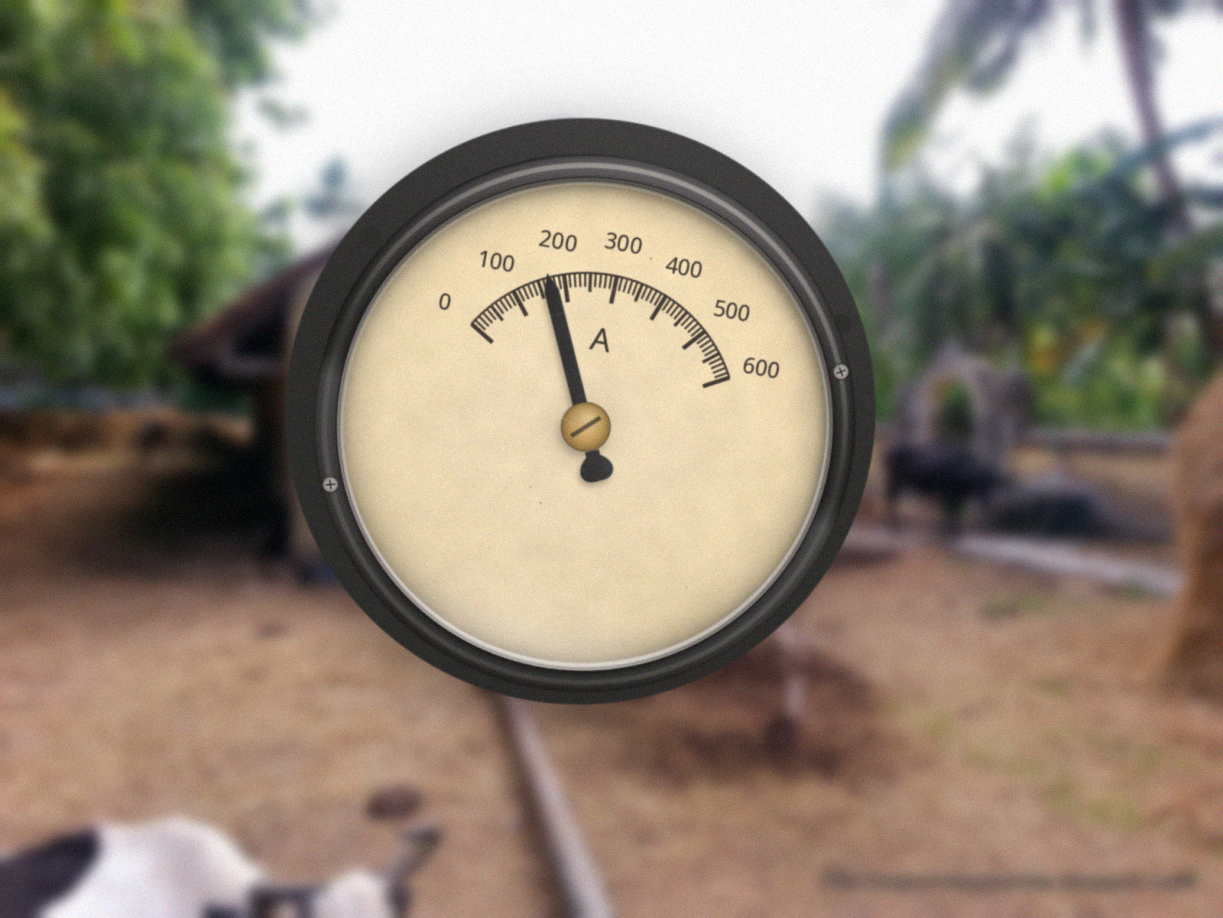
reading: 170
